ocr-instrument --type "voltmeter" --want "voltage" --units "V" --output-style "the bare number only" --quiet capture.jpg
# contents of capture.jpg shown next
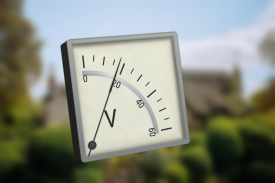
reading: 17.5
